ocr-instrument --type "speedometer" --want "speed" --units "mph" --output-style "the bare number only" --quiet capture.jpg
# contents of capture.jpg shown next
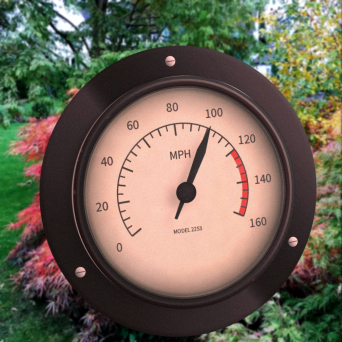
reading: 100
